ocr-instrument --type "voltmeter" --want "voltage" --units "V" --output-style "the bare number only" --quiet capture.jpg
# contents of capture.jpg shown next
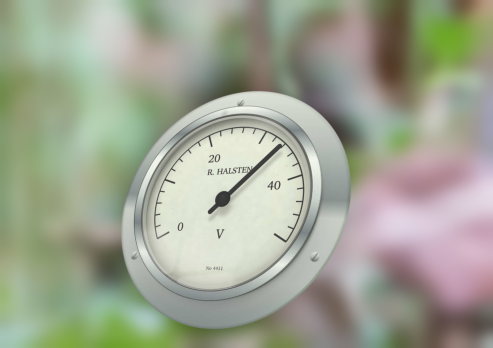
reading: 34
